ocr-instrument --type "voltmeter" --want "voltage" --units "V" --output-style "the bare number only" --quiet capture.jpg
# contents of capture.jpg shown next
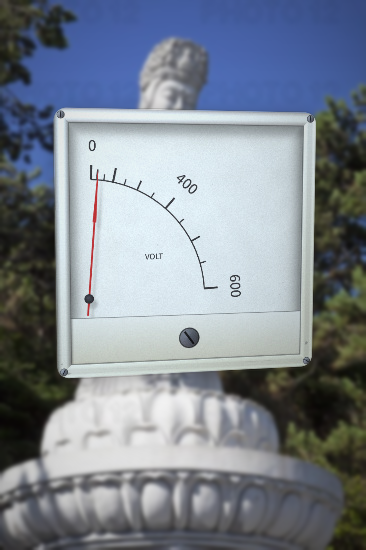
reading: 100
